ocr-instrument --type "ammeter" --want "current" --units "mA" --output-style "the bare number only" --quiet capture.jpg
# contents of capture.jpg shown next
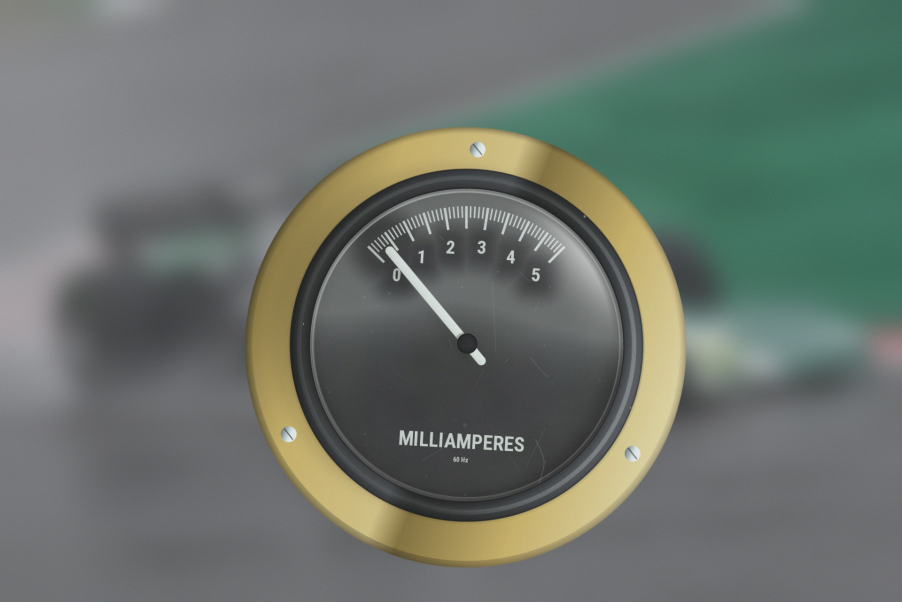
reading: 0.3
